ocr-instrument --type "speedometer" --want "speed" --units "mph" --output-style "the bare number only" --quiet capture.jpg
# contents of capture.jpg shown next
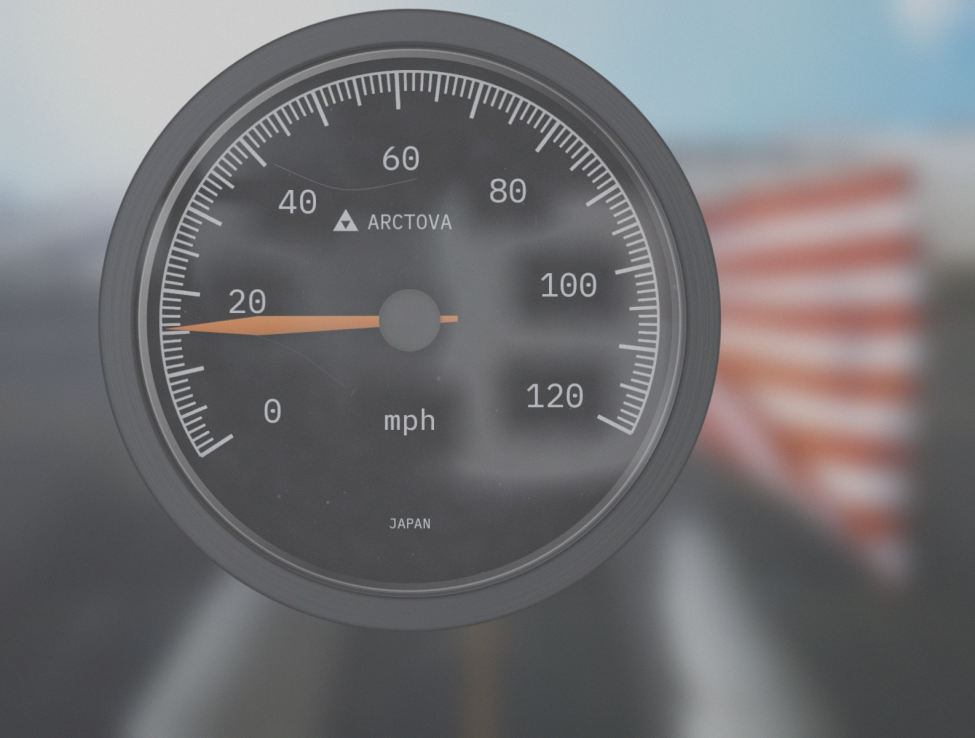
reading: 15.5
